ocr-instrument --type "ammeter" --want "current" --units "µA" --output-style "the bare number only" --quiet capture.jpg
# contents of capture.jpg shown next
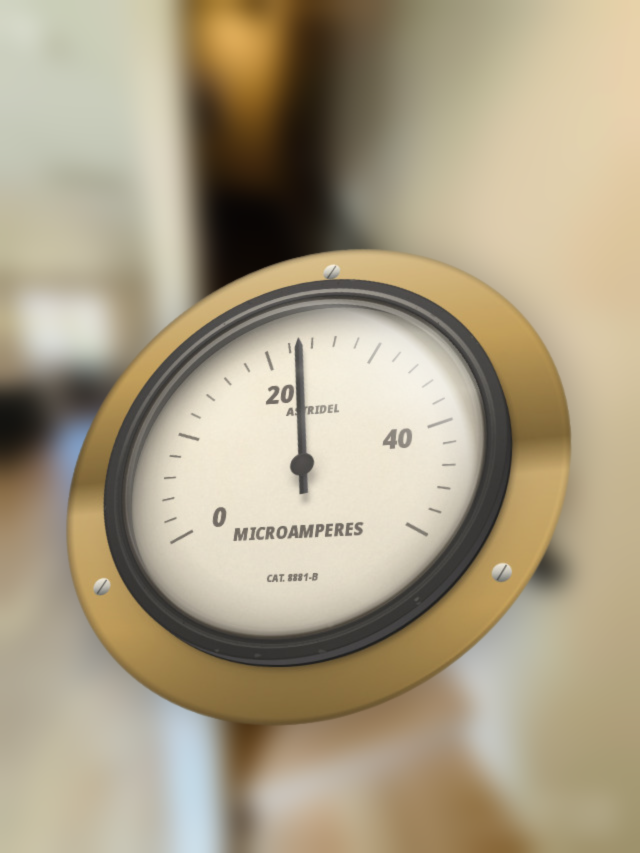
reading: 23
